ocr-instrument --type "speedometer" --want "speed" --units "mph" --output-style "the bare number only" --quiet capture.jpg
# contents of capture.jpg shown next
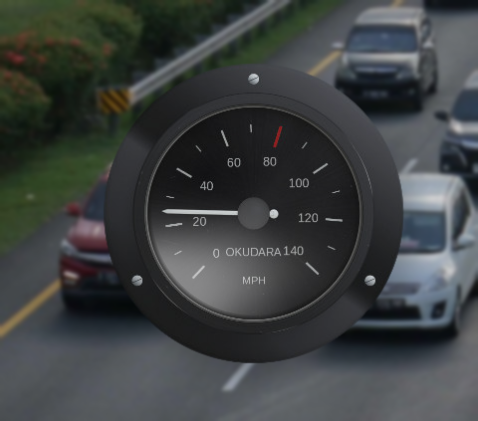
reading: 25
